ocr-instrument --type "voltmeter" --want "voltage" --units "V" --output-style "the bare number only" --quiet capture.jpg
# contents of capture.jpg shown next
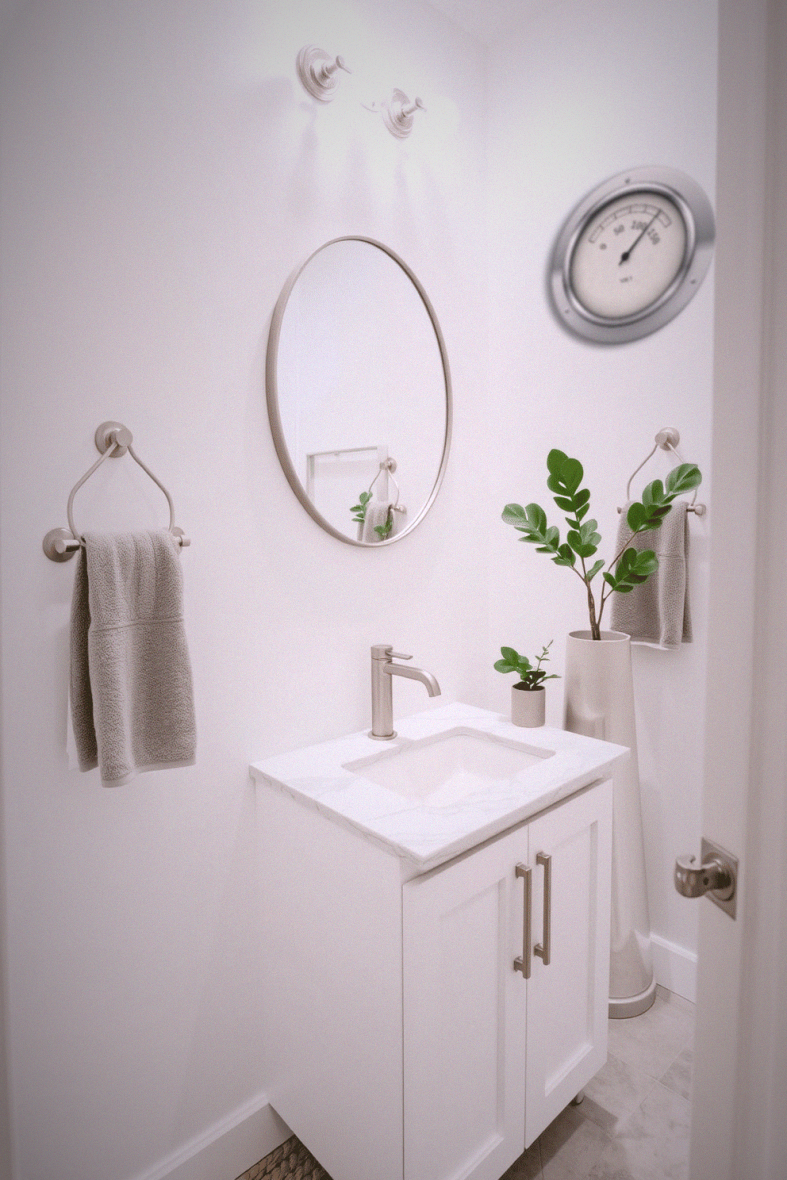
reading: 125
